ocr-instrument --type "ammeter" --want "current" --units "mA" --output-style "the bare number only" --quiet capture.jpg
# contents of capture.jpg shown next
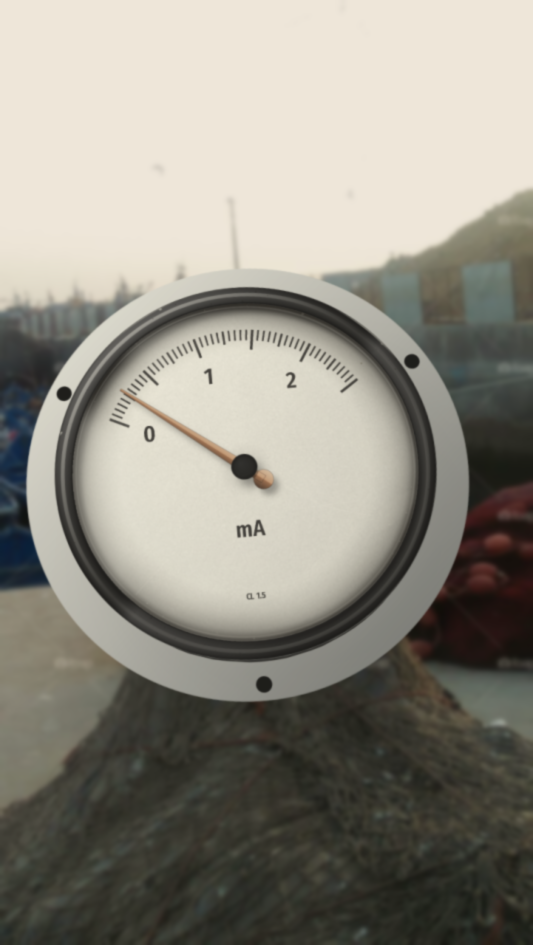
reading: 0.25
